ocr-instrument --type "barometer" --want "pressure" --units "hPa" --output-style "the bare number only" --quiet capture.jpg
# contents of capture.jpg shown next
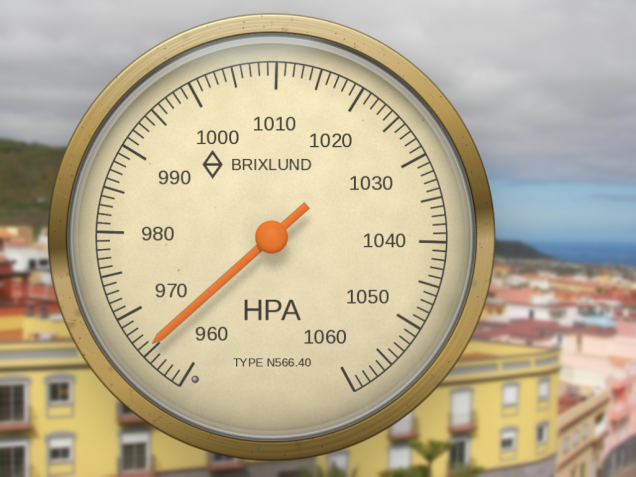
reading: 965.5
